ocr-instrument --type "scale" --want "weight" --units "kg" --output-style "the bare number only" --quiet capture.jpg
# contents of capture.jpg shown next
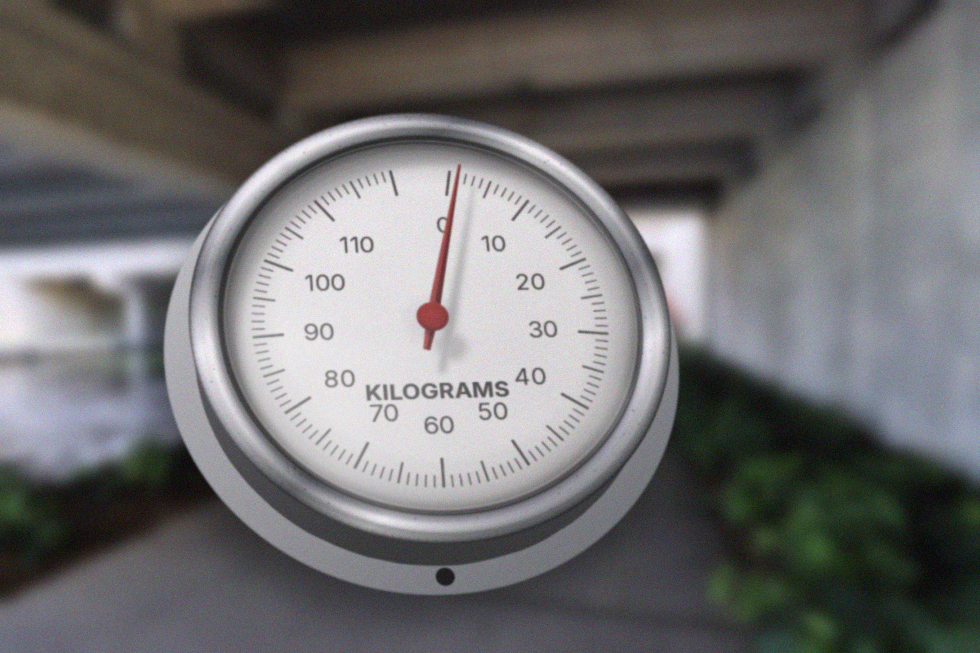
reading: 1
